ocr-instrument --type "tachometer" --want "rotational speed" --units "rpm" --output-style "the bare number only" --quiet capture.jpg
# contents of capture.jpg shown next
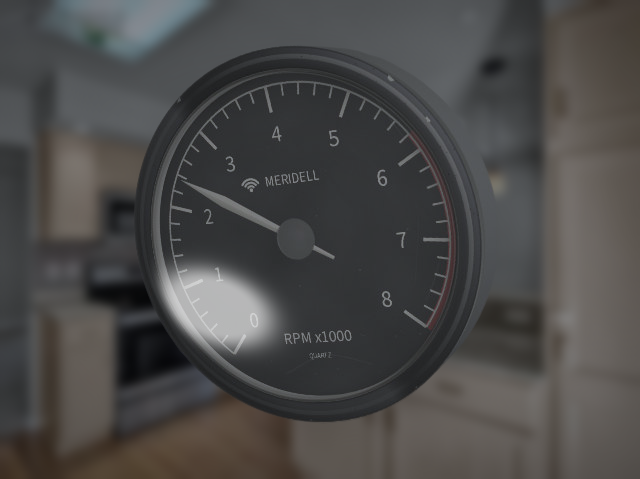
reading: 2400
